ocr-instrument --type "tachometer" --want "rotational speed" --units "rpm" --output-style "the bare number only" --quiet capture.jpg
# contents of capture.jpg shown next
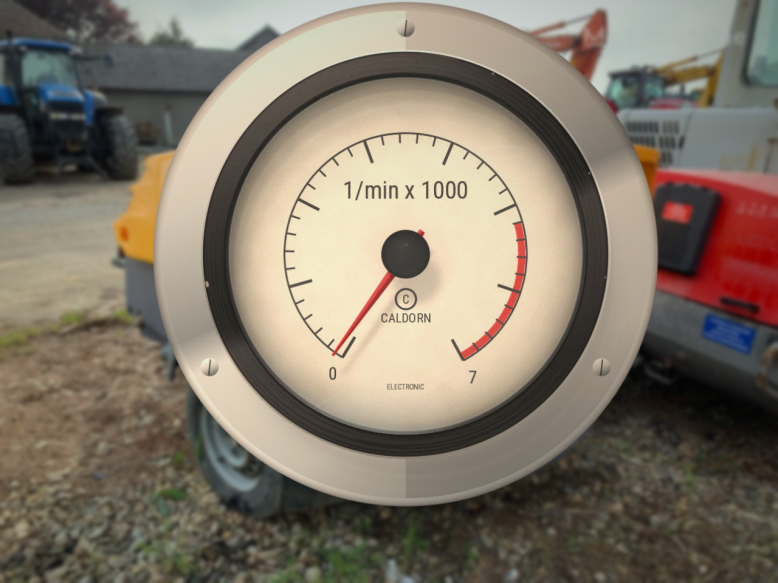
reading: 100
